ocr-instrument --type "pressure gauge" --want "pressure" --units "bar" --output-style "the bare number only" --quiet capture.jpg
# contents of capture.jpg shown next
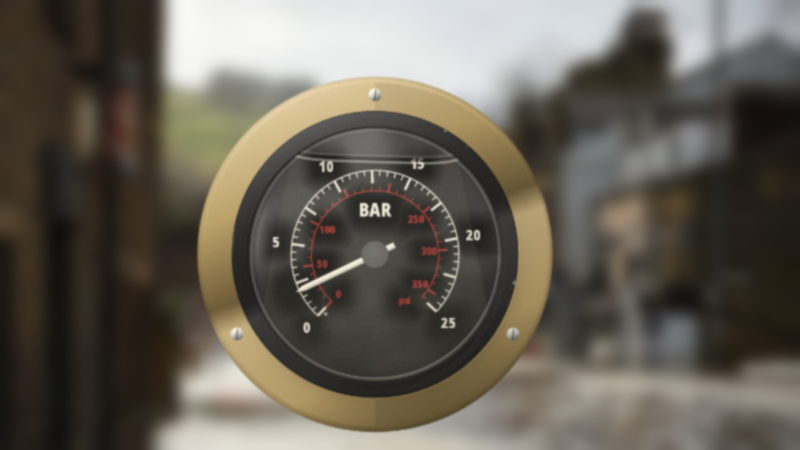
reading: 2
